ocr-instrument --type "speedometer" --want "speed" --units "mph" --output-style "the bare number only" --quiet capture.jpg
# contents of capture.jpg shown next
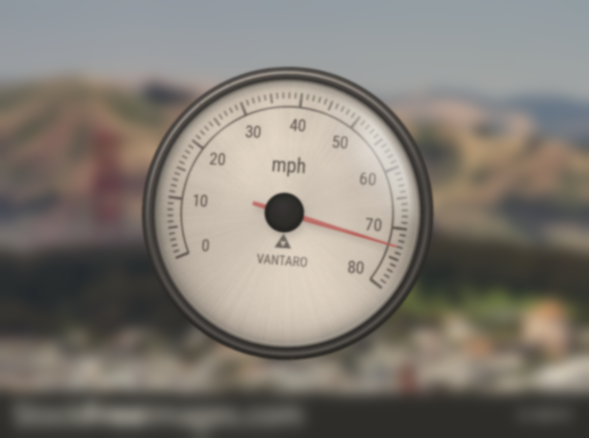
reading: 73
